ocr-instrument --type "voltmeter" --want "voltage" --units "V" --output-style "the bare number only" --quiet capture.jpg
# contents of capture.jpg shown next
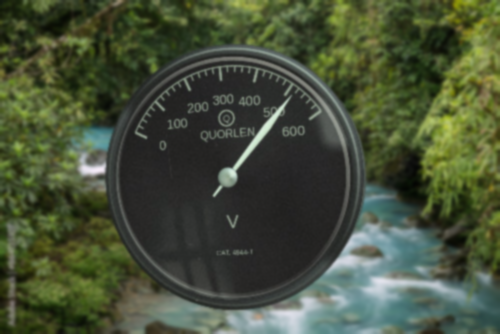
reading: 520
